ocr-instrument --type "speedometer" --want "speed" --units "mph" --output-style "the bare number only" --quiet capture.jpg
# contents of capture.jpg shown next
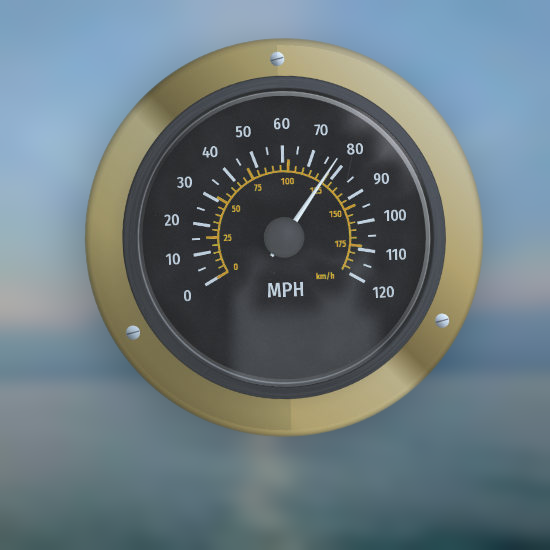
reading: 77.5
